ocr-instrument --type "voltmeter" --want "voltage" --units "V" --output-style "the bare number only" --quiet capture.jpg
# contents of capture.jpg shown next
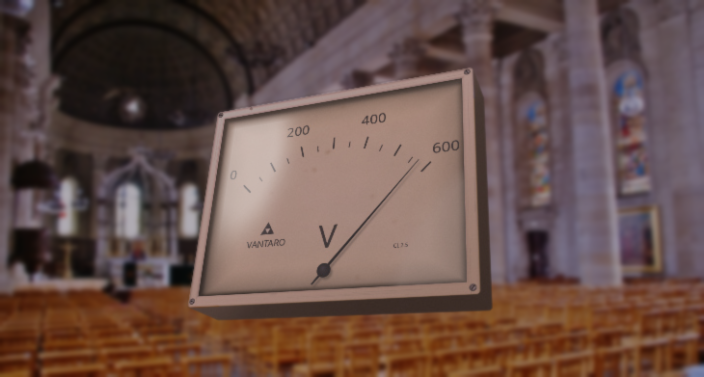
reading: 575
